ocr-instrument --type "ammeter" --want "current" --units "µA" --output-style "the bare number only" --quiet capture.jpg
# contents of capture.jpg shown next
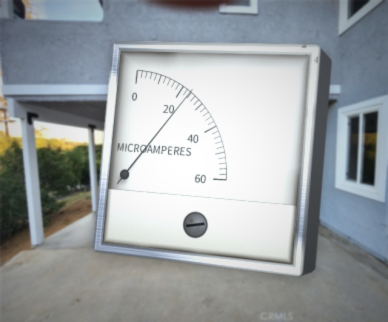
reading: 24
